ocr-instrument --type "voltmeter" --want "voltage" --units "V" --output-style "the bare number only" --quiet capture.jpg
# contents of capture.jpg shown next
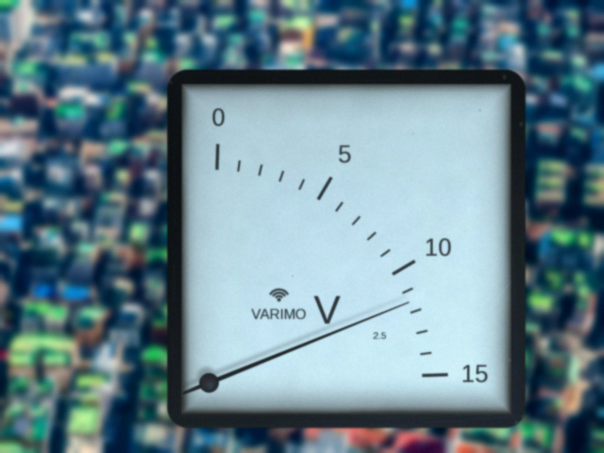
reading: 11.5
